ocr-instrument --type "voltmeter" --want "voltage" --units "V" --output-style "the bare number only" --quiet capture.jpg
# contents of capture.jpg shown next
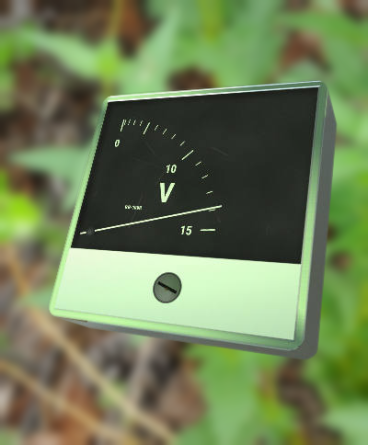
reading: 14
